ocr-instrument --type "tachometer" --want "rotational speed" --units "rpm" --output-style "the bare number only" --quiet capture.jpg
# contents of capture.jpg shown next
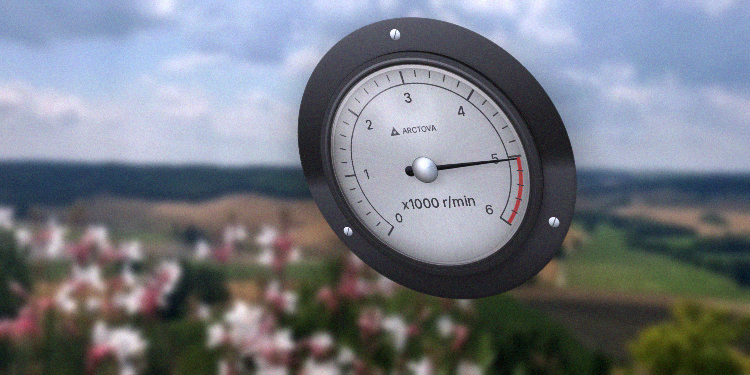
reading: 5000
